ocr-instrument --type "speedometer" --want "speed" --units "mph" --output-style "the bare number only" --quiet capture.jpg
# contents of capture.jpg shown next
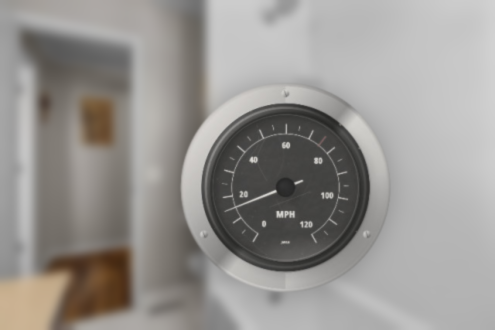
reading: 15
